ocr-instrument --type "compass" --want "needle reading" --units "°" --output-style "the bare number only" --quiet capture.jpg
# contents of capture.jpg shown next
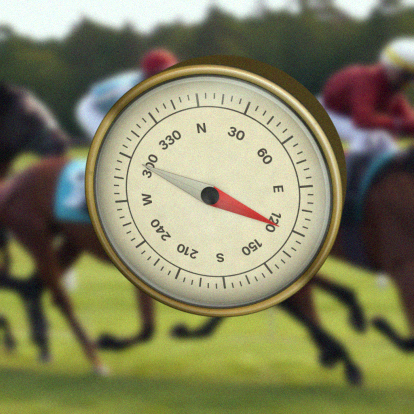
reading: 120
